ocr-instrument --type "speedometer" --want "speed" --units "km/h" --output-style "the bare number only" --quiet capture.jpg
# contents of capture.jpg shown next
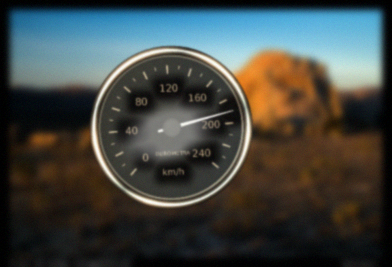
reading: 190
